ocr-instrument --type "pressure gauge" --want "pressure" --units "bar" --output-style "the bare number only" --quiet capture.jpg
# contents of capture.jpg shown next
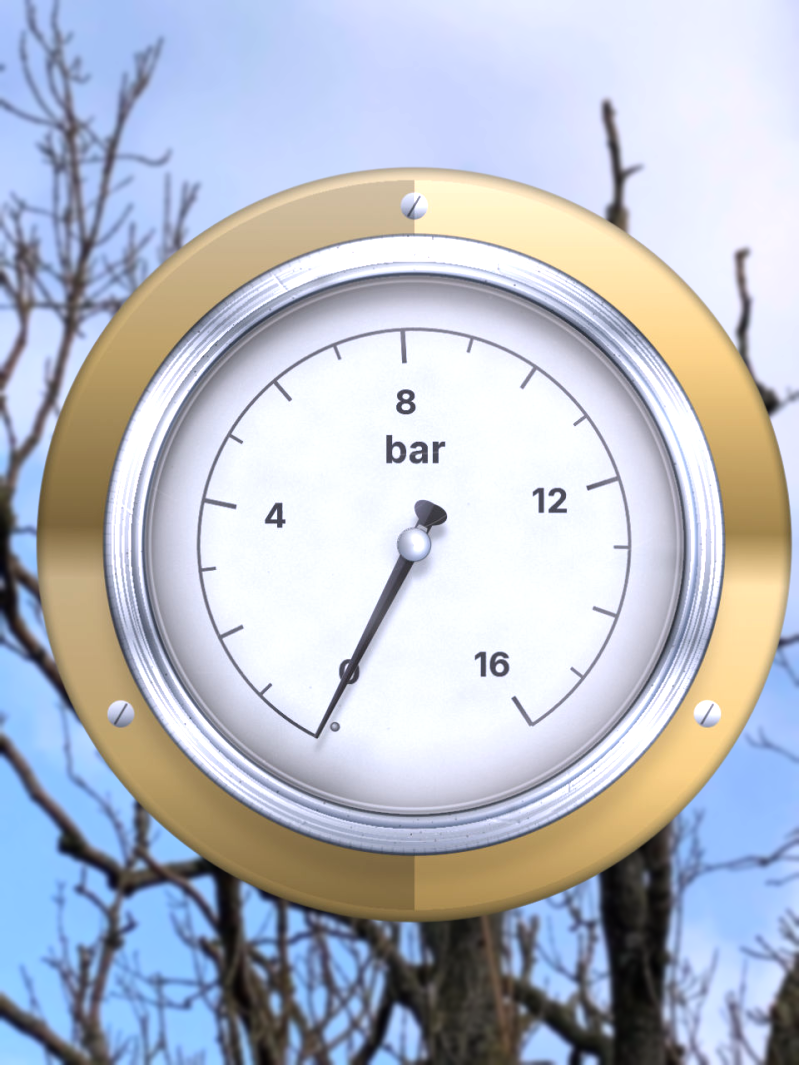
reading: 0
